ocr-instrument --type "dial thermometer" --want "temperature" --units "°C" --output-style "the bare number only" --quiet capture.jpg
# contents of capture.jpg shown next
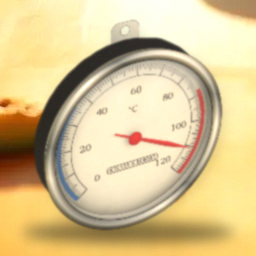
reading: 110
